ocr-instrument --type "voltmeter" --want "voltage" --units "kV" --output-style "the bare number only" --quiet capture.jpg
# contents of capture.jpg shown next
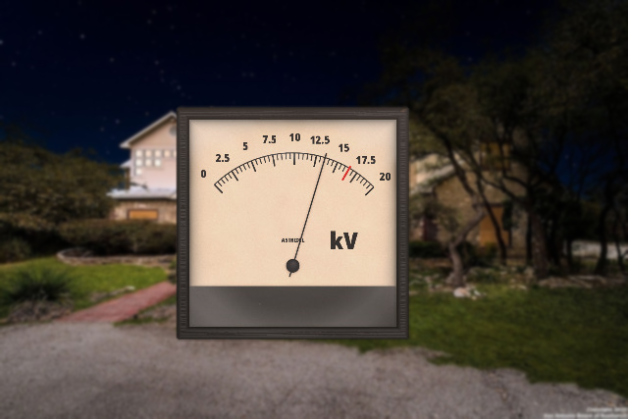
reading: 13.5
